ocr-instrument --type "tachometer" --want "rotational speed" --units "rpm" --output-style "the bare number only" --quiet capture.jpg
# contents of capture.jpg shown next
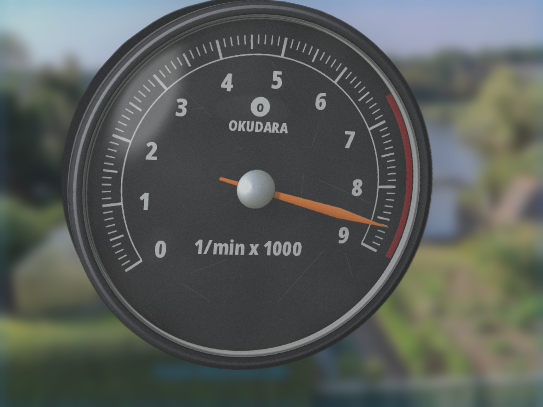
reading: 8600
